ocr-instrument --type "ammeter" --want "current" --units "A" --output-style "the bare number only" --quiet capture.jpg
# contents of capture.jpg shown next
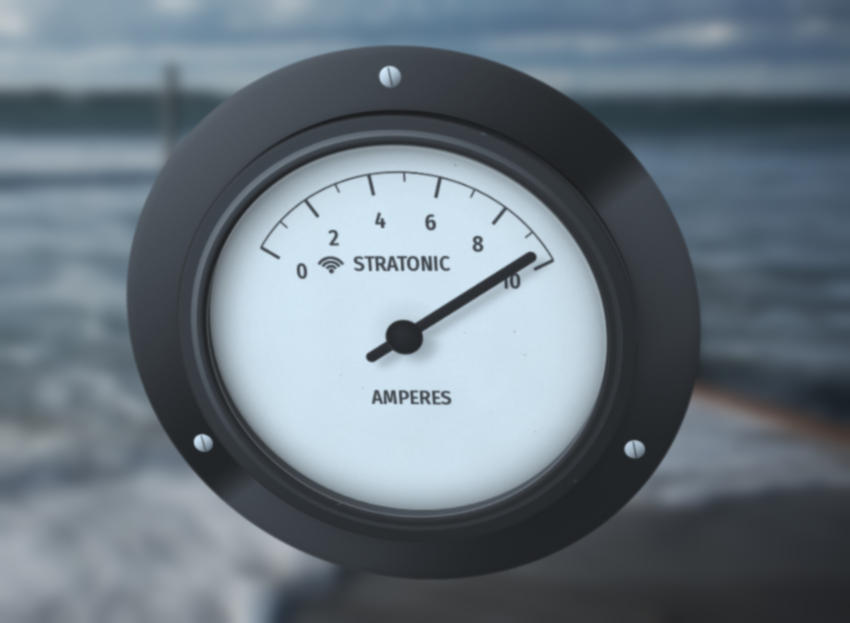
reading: 9.5
